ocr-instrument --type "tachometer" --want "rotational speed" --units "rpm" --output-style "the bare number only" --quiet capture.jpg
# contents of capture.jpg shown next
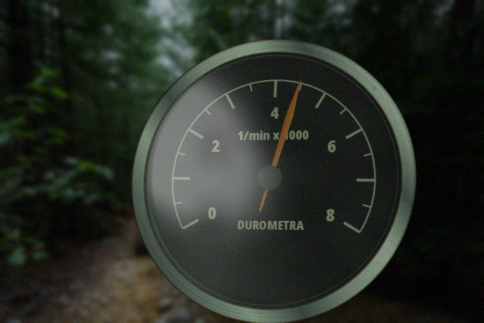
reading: 4500
